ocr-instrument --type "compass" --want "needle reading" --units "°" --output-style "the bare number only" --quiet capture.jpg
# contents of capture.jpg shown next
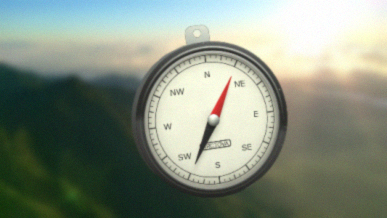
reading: 30
